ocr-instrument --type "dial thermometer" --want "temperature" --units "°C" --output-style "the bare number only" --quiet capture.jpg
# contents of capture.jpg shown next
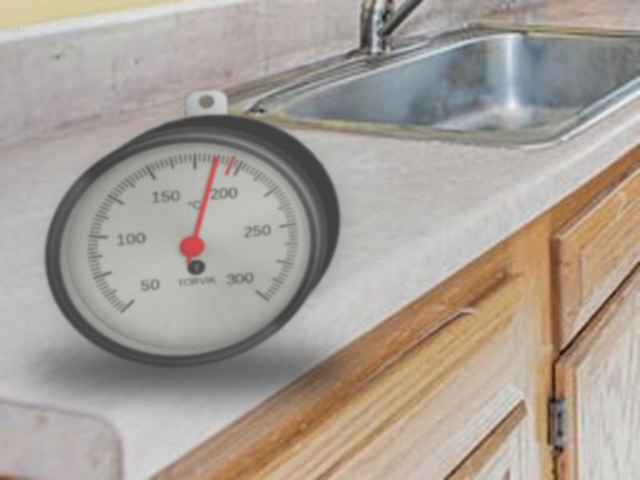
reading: 187.5
